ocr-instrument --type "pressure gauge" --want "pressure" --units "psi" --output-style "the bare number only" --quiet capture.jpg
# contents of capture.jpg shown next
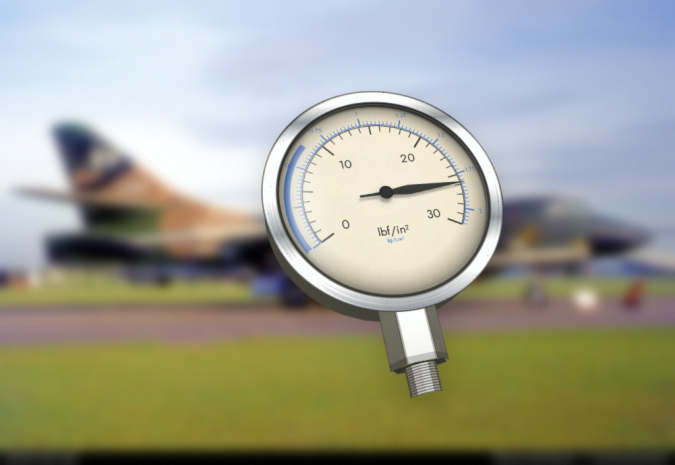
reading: 26
